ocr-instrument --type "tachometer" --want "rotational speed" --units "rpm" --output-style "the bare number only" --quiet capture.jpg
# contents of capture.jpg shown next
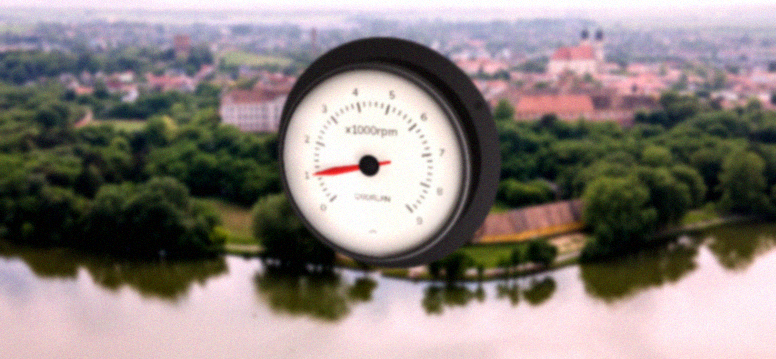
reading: 1000
